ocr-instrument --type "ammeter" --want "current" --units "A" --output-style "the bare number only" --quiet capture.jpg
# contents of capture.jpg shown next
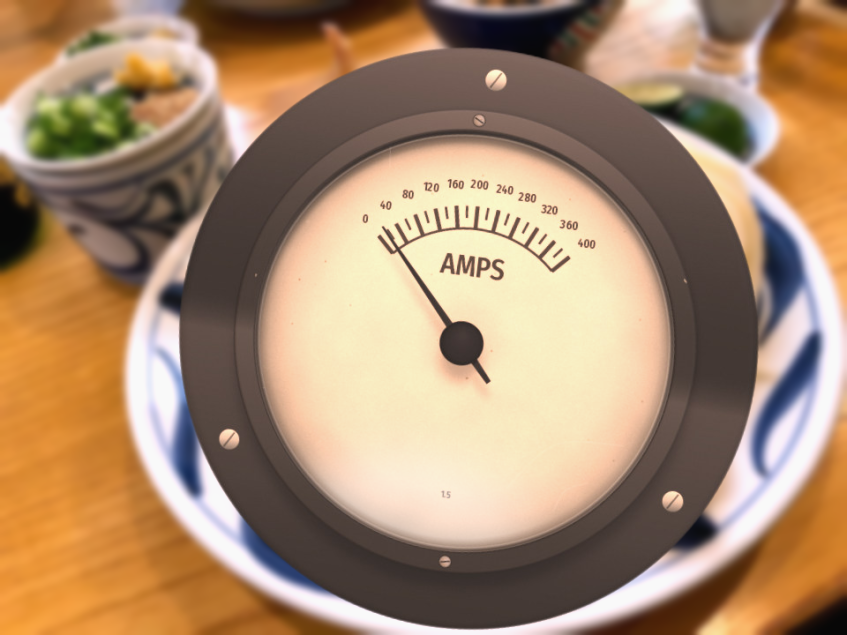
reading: 20
